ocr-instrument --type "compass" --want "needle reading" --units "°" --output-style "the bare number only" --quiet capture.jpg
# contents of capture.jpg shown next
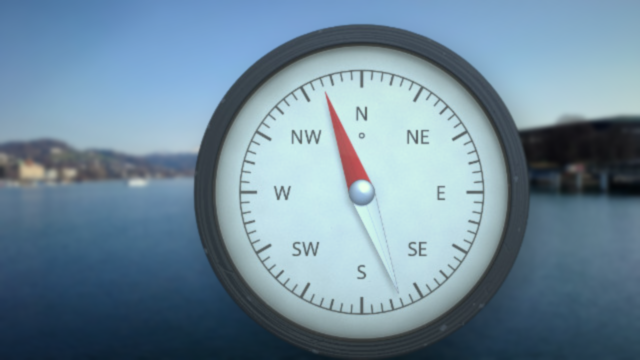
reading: 340
